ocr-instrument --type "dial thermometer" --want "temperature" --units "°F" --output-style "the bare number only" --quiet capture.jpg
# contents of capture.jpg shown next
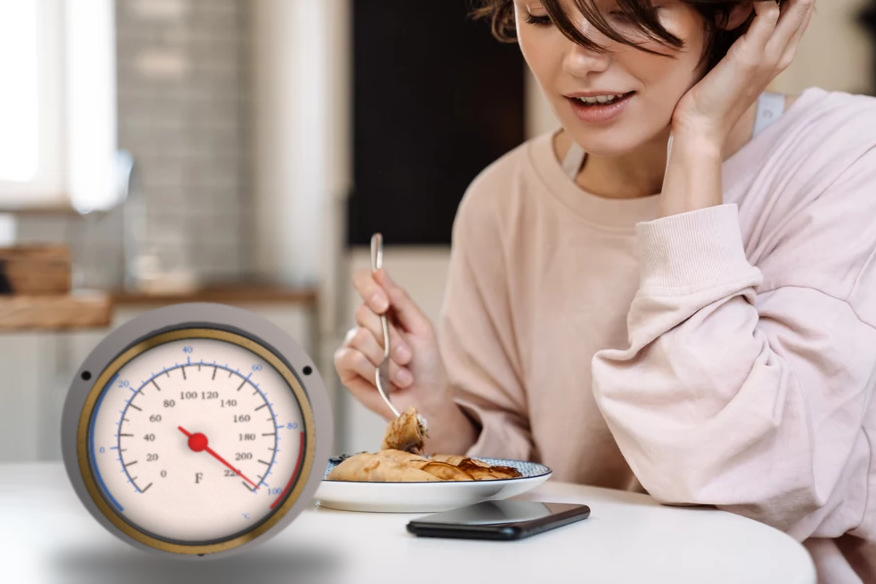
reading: 215
